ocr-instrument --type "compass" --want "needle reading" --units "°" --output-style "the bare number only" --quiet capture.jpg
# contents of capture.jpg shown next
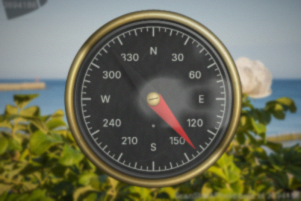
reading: 140
